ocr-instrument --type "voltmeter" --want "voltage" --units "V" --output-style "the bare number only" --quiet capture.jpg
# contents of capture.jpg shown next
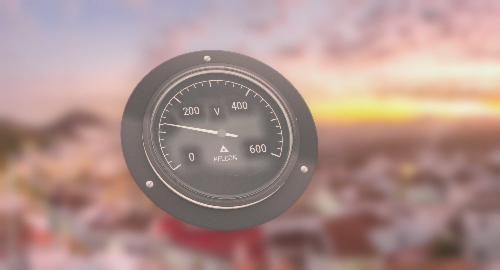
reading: 120
